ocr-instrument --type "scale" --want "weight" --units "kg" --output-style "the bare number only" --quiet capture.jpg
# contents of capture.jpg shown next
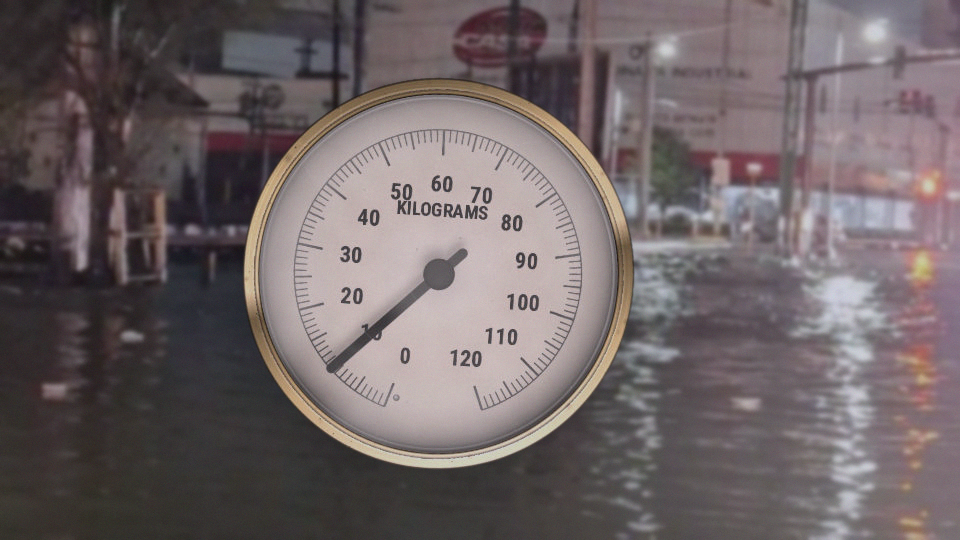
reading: 10
